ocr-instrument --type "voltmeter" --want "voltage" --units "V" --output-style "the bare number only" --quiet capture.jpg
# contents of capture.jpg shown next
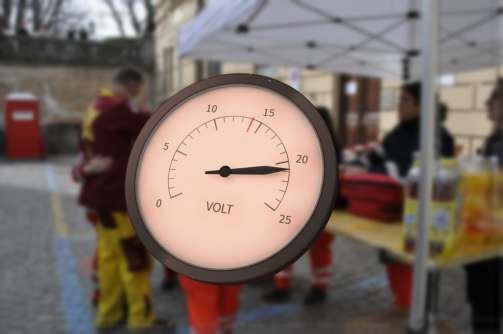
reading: 21
